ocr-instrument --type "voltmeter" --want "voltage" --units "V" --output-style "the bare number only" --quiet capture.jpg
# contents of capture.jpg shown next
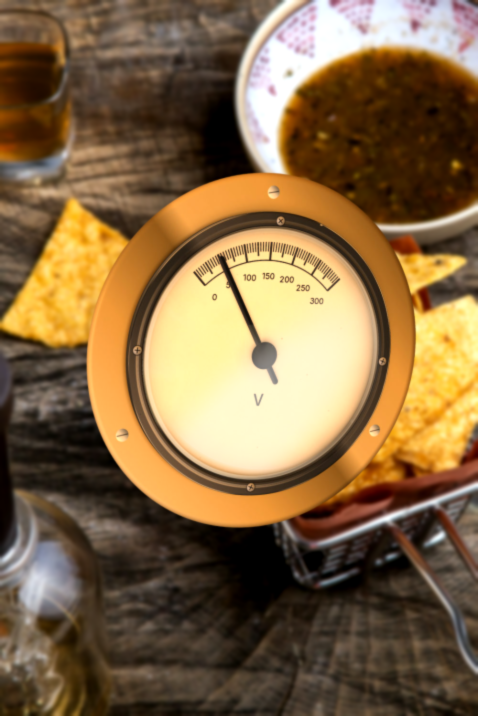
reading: 50
